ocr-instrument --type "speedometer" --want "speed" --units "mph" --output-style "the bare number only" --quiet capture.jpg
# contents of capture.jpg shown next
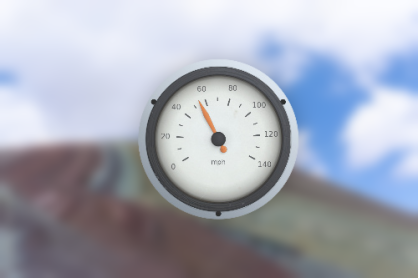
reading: 55
